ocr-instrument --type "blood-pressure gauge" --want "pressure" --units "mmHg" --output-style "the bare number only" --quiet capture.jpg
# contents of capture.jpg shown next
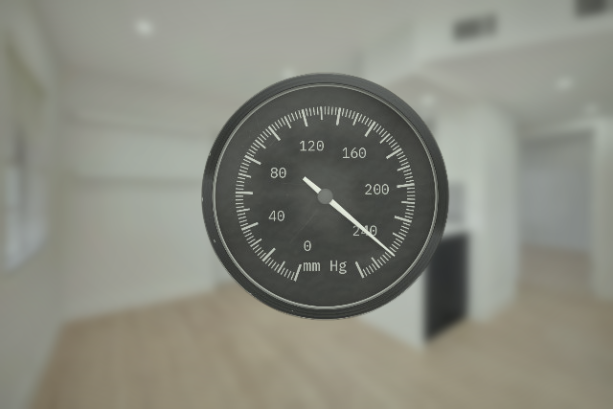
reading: 240
